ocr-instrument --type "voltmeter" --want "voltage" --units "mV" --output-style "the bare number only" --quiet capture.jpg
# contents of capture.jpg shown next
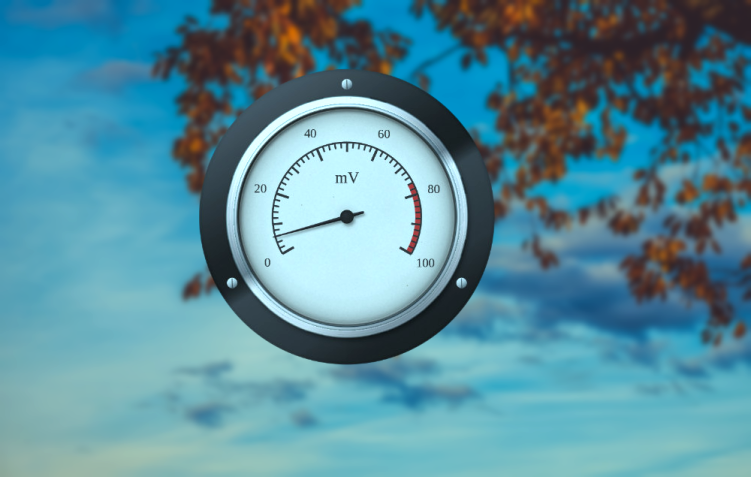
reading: 6
